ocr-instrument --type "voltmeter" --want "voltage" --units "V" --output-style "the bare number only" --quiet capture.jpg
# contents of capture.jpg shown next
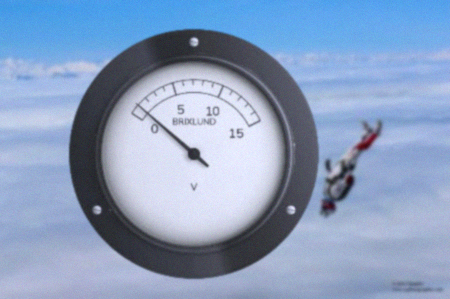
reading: 1
